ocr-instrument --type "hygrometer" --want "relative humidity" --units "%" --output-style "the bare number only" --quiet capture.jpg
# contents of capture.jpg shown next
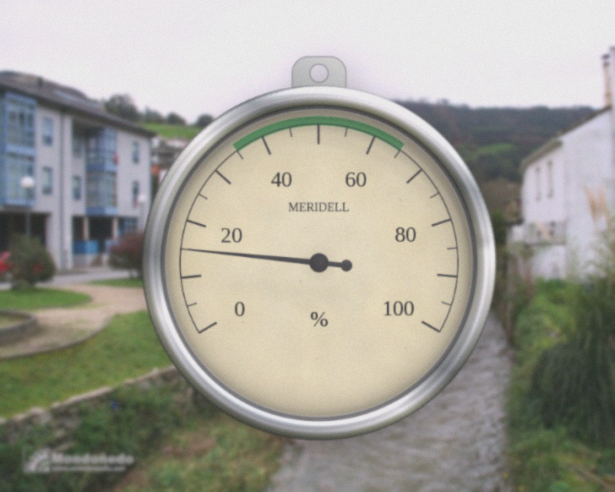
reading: 15
